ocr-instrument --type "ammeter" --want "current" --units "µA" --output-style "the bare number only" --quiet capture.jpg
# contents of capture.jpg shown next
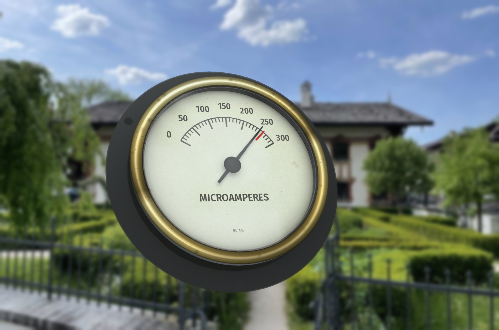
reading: 250
